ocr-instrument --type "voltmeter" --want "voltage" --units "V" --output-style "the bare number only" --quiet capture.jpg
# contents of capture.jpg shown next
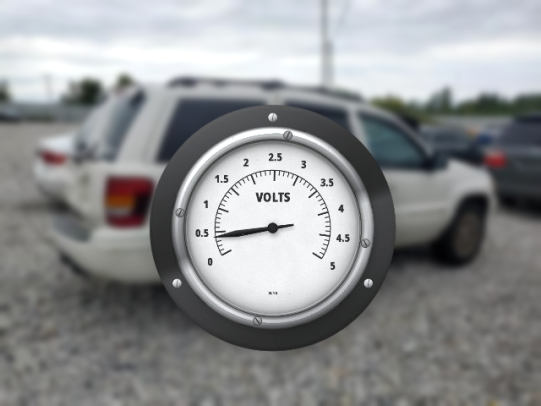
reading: 0.4
